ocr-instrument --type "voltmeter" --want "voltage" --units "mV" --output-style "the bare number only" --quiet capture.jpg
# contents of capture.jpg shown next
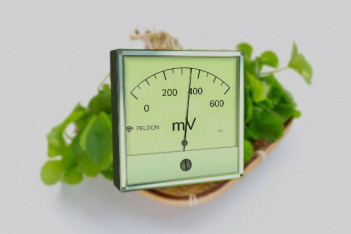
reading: 350
